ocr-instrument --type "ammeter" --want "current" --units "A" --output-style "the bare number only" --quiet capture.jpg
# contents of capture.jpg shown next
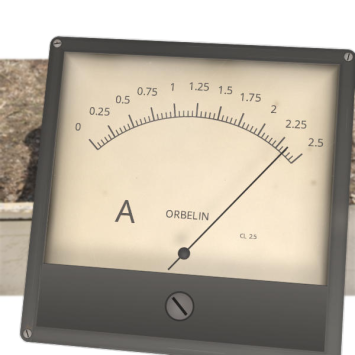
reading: 2.35
